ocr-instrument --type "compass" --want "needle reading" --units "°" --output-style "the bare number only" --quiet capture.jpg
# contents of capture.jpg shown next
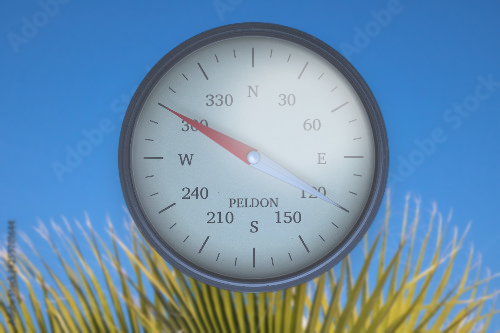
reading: 300
